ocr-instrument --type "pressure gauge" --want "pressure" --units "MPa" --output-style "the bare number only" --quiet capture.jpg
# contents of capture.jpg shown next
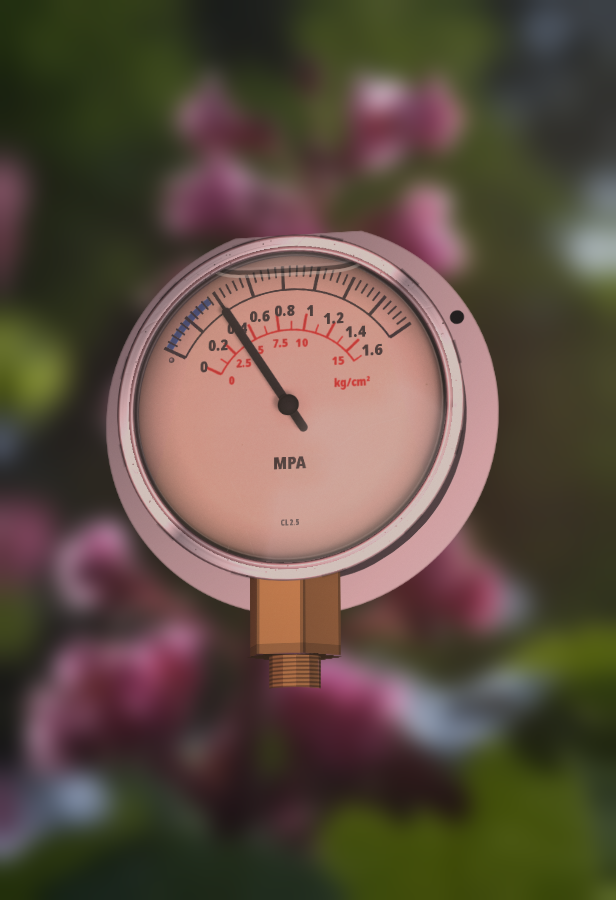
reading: 0.4
